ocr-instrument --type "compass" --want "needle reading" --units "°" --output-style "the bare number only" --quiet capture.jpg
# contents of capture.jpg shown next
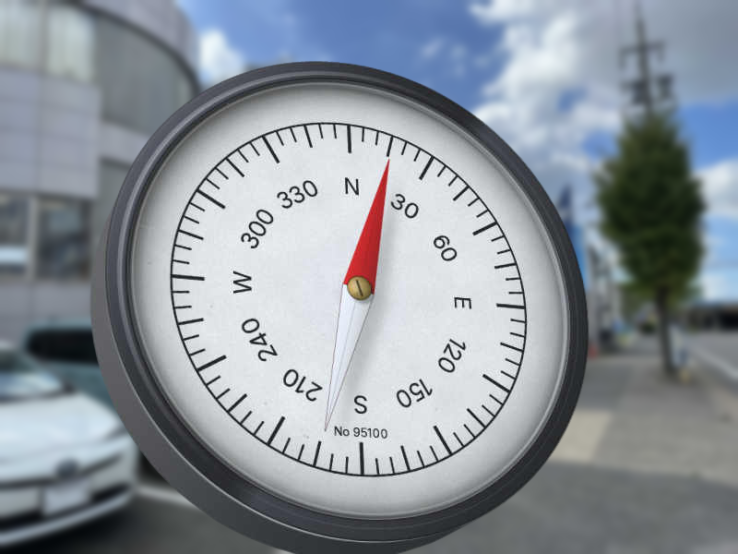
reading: 15
